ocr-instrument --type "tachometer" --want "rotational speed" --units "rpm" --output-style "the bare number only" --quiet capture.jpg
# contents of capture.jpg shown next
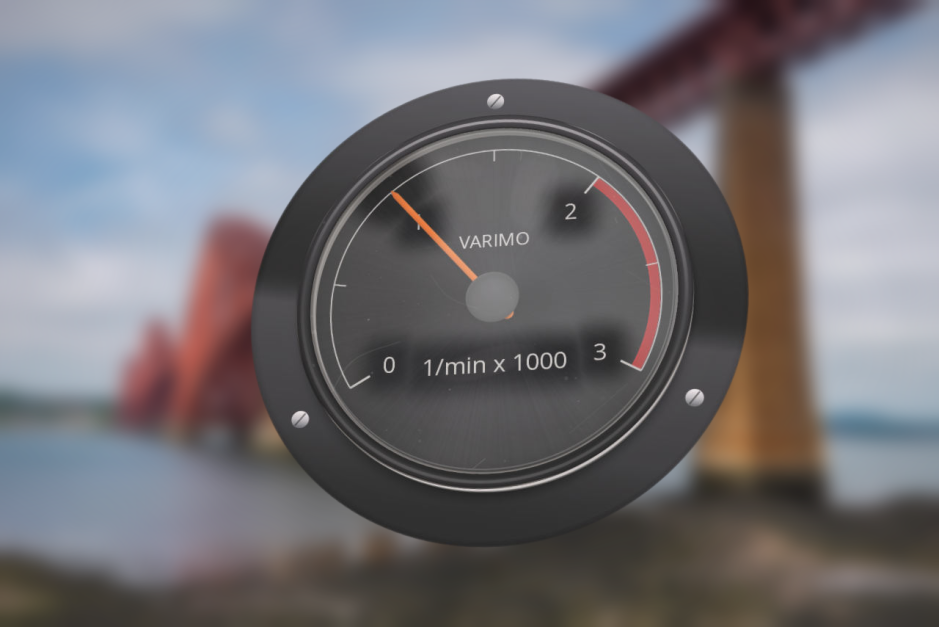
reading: 1000
